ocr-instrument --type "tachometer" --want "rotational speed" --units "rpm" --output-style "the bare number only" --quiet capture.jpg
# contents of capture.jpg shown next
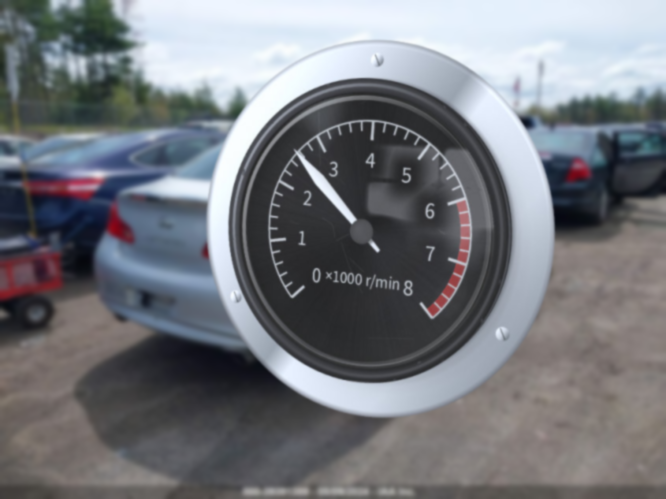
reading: 2600
